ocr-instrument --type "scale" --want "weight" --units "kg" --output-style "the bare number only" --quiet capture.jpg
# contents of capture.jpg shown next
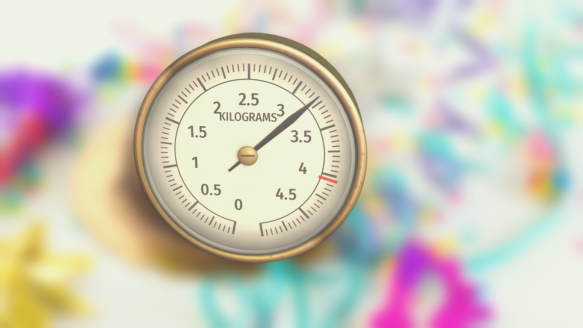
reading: 3.2
